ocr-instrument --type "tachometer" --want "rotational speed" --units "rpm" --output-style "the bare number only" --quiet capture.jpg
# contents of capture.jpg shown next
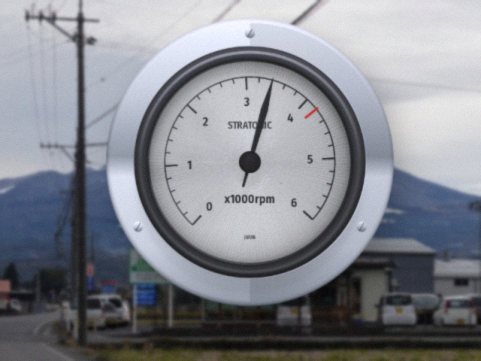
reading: 3400
